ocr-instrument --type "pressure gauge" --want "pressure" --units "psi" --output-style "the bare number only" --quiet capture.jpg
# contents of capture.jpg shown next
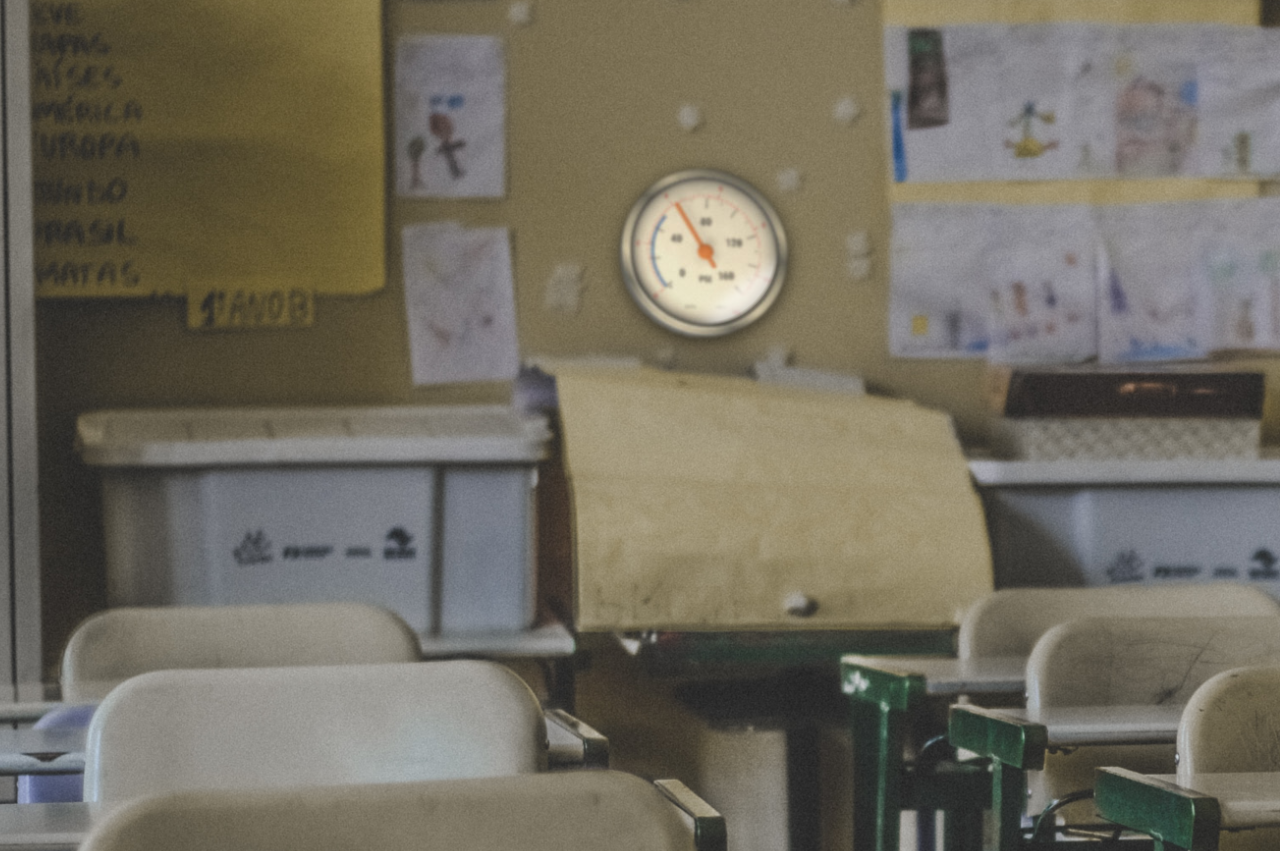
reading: 60
